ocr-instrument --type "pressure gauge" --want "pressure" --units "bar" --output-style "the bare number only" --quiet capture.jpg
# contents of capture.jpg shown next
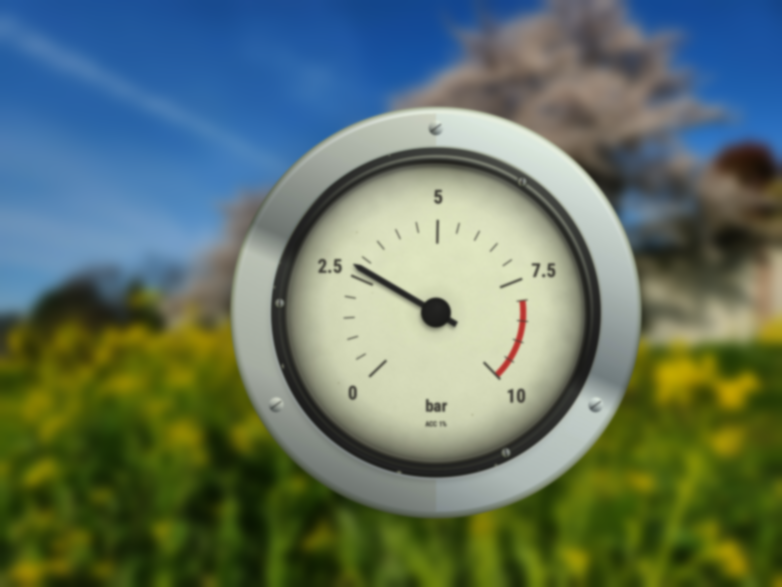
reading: 2.75
